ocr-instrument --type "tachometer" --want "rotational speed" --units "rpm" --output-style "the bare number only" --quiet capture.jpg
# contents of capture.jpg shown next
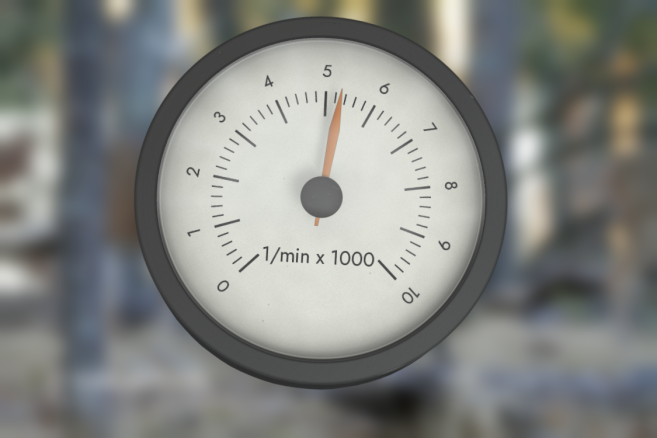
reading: 5300
